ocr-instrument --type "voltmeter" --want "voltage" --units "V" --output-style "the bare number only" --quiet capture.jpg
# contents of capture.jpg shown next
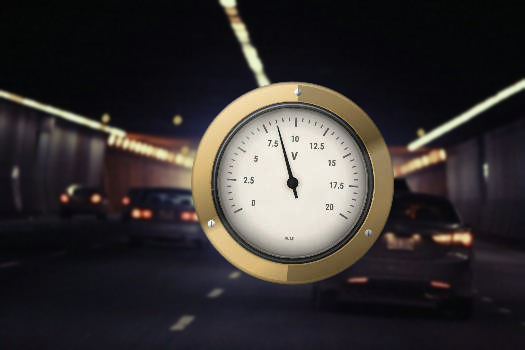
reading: 8.5
